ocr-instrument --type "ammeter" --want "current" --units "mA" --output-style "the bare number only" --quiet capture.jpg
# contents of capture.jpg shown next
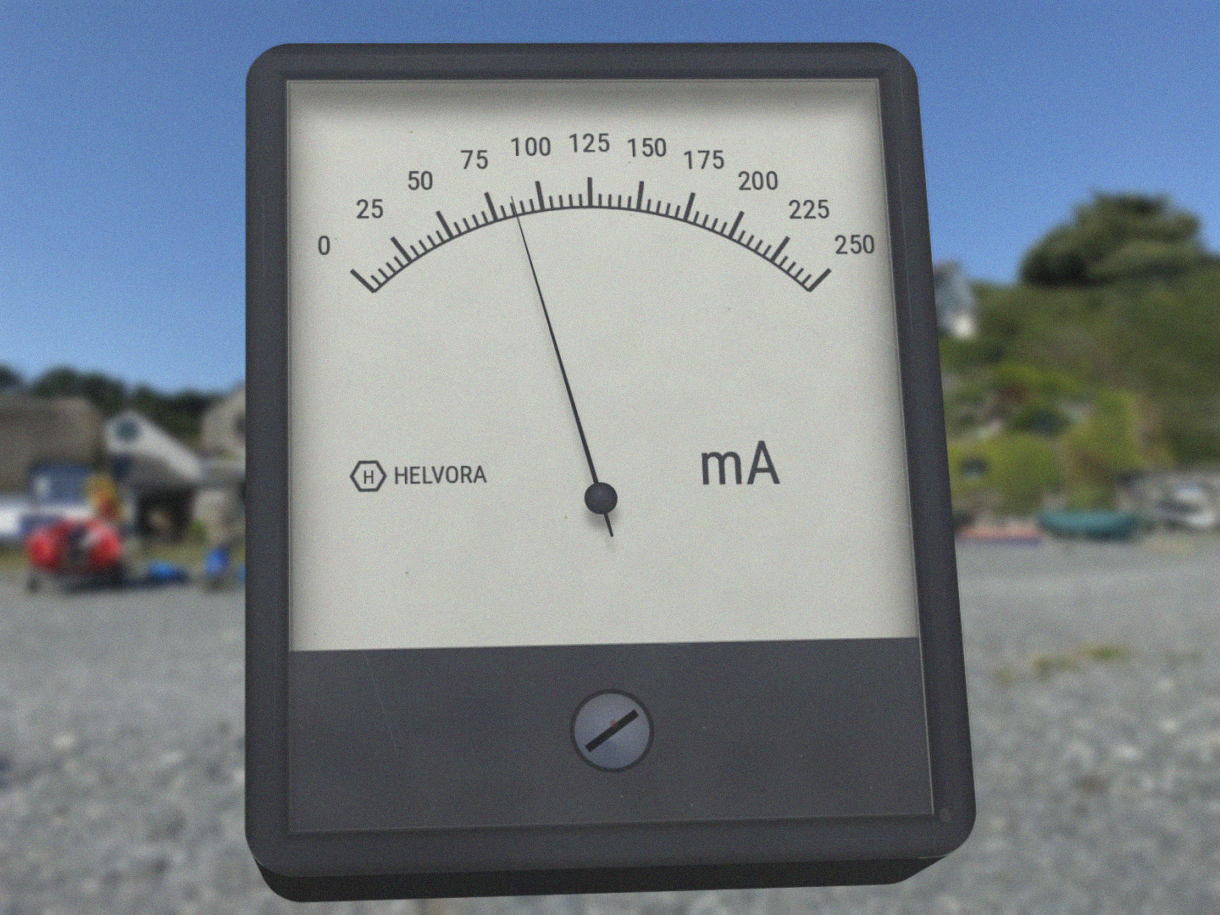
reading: 85
